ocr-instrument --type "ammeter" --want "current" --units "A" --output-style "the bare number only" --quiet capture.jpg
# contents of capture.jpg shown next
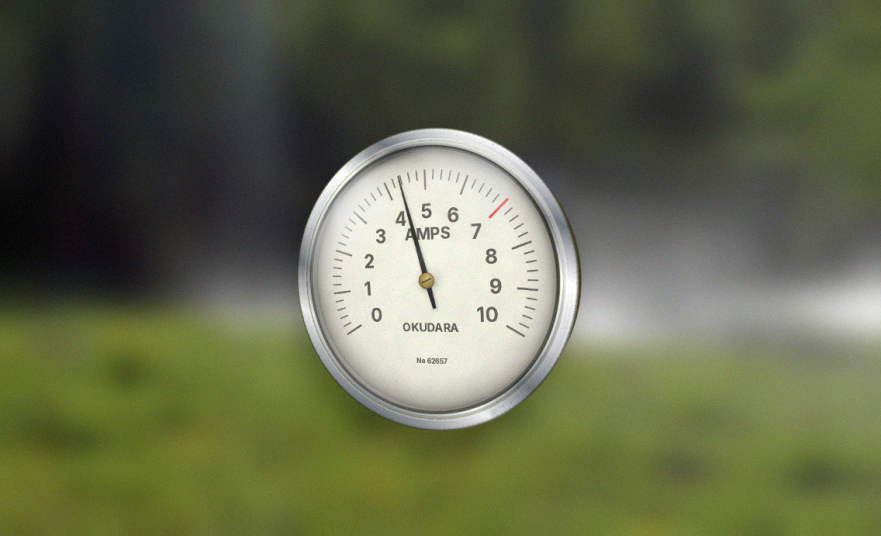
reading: 4.4
